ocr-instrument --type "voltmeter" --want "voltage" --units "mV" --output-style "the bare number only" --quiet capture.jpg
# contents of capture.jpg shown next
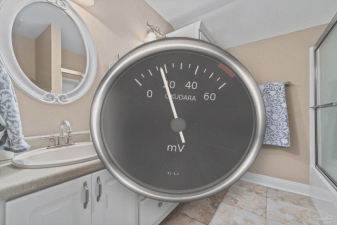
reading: 17.5
